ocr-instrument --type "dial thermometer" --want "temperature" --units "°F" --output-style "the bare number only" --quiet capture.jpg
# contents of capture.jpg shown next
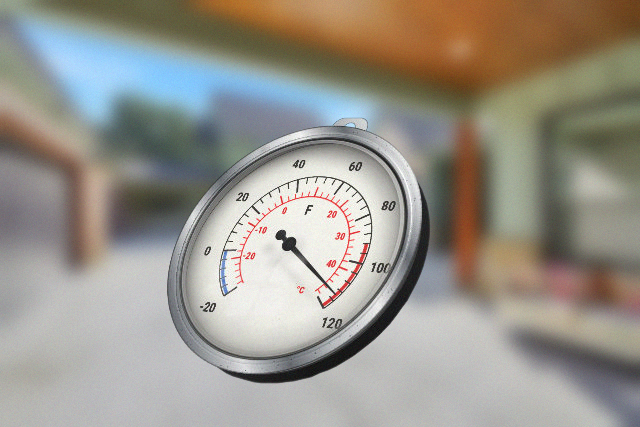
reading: 114
